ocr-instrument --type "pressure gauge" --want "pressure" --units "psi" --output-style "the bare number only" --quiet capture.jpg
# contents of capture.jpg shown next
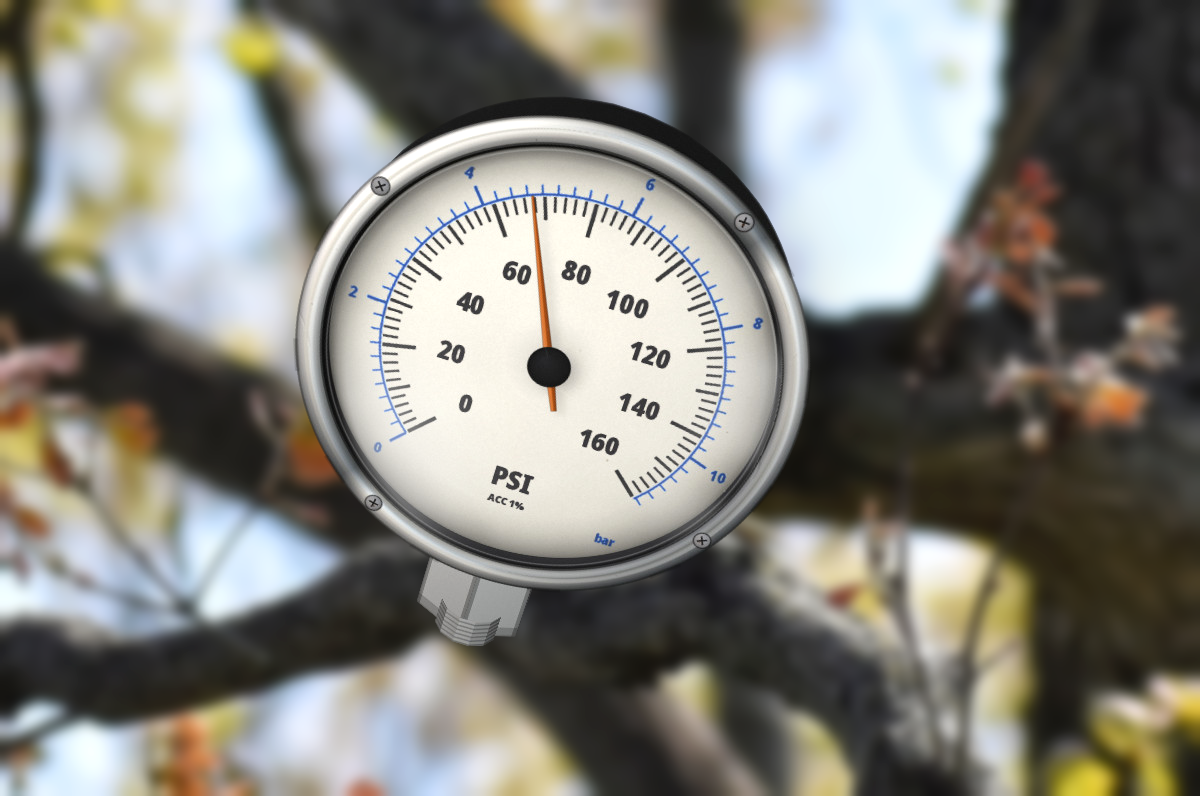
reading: 68
